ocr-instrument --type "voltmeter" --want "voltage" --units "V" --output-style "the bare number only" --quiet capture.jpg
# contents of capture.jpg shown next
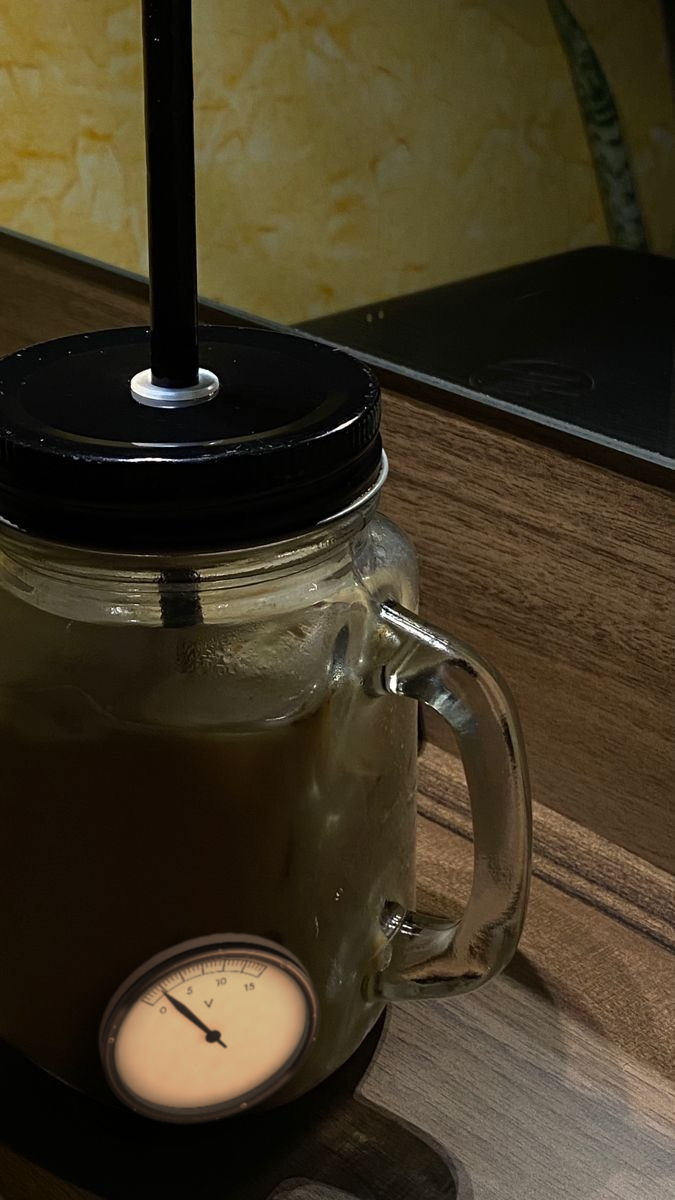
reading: 2.5
